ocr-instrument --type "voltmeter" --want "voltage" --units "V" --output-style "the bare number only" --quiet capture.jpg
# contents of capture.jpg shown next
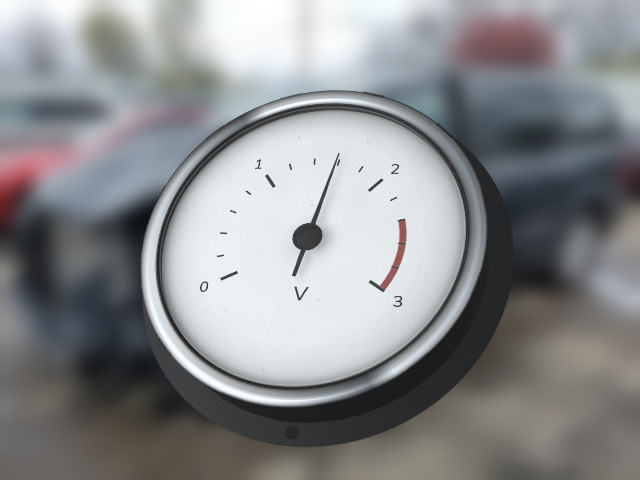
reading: 1.6
